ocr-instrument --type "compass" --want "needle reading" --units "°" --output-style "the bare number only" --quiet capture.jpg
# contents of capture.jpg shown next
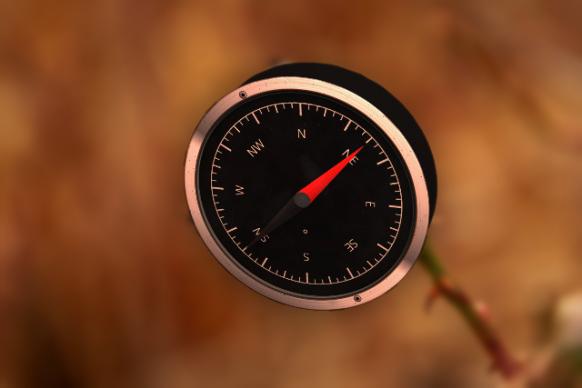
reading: 45
